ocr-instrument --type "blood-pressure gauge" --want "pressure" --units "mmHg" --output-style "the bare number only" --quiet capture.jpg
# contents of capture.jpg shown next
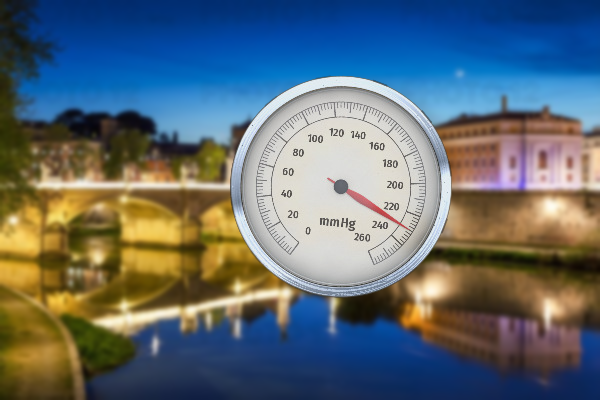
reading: 230
